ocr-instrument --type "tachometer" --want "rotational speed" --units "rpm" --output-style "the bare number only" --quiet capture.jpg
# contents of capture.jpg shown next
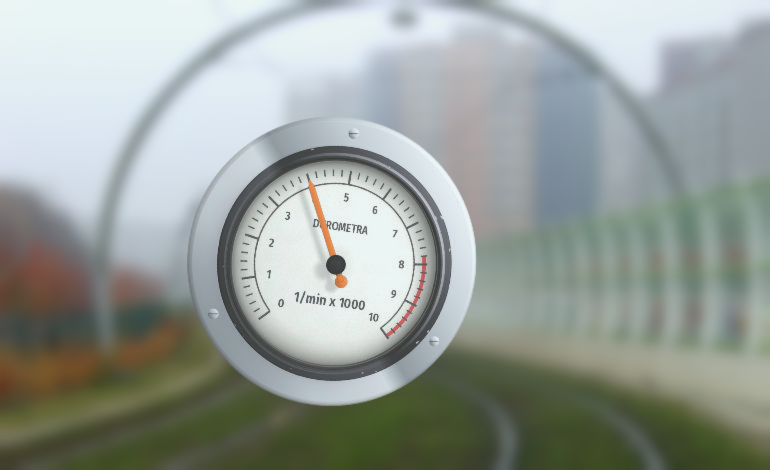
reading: 4000
